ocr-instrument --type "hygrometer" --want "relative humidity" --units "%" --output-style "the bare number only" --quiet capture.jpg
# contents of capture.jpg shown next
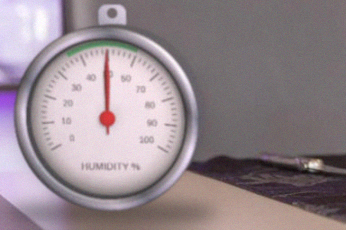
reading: 50
